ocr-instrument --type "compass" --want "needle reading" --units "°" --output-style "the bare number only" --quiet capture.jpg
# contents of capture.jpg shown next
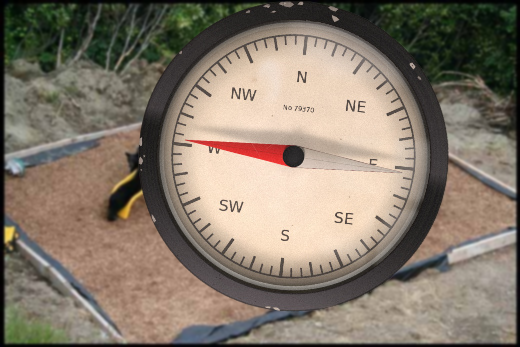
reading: 272.5
